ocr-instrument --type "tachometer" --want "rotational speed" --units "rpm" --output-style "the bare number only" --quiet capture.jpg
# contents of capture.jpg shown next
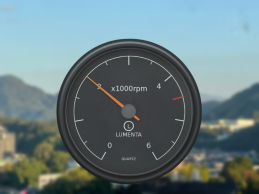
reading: 2000
